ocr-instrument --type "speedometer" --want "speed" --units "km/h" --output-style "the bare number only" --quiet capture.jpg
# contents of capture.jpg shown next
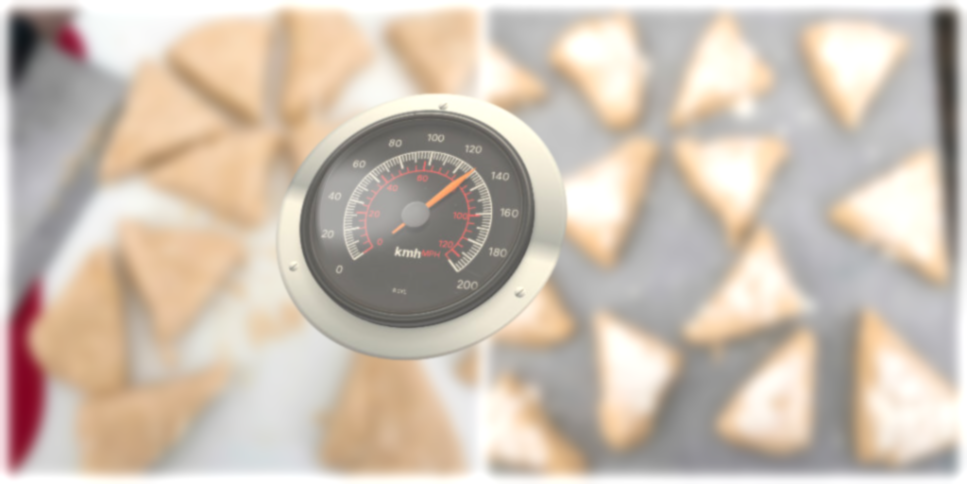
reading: 130
